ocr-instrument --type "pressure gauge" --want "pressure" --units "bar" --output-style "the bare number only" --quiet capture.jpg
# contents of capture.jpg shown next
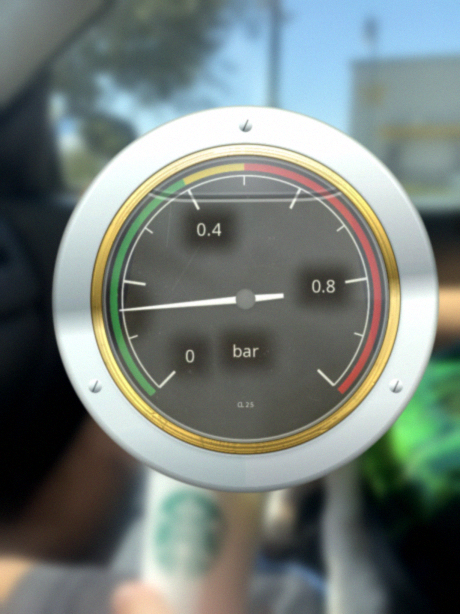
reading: 0.15
